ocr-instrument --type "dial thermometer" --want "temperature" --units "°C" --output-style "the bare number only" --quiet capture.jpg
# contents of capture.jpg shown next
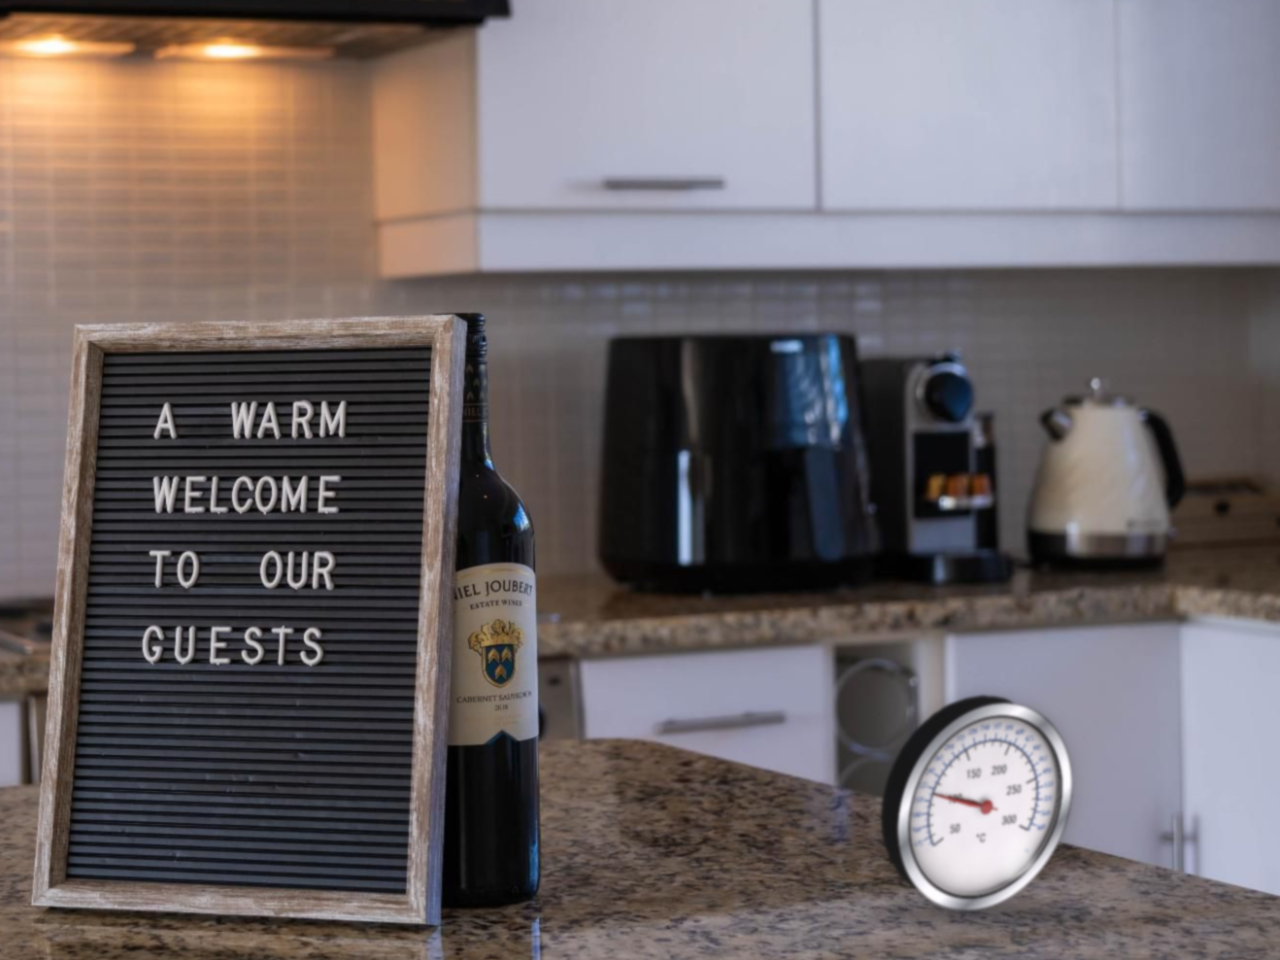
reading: 100
